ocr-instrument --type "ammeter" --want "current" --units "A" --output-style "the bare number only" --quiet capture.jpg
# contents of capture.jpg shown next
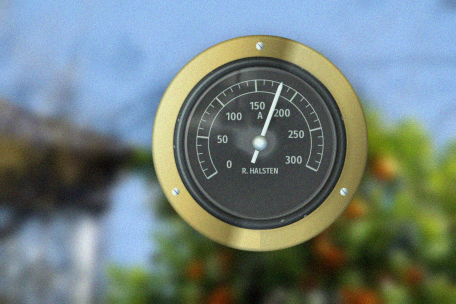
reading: 180
